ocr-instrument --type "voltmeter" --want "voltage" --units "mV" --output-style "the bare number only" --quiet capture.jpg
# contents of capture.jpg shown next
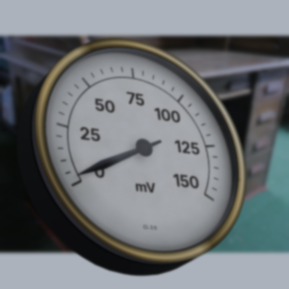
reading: 2.5
